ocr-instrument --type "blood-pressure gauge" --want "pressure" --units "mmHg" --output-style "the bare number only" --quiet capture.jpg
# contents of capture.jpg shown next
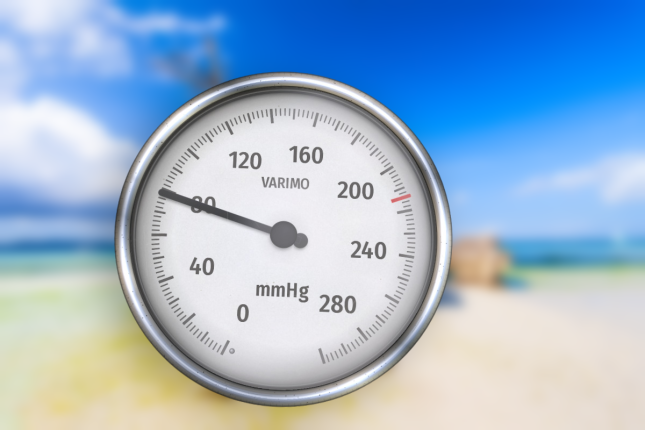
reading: 78
